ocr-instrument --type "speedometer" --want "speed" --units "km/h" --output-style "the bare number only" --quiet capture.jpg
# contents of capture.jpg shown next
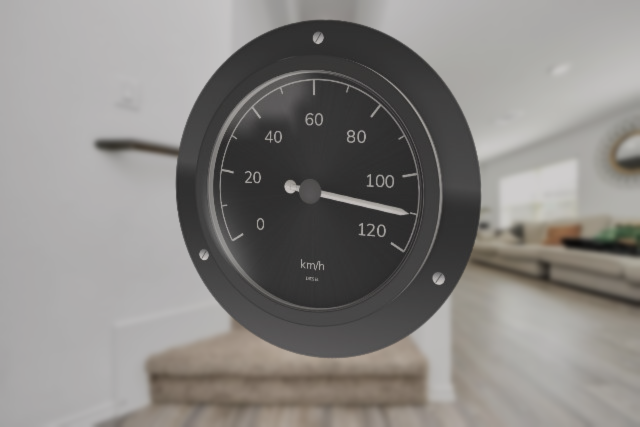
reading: 110
